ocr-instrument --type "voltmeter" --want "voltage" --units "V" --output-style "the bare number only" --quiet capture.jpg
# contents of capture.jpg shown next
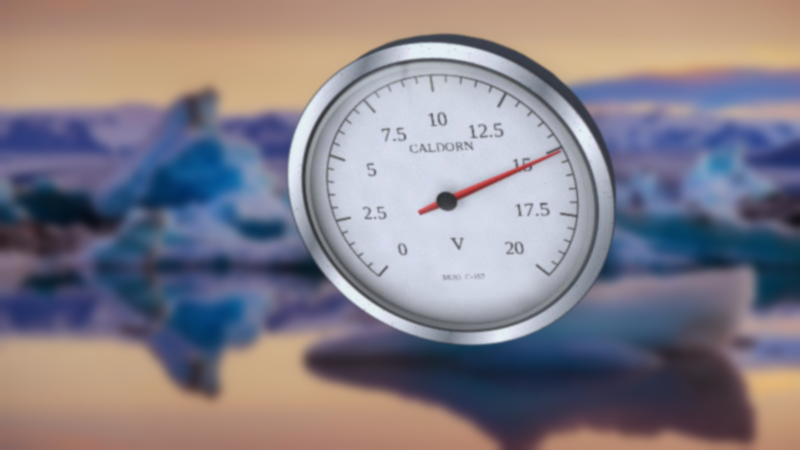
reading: 15
